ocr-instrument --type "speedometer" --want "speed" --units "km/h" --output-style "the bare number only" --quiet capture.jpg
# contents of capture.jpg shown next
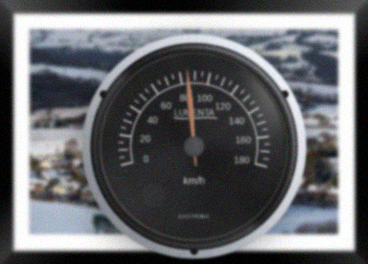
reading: 85
